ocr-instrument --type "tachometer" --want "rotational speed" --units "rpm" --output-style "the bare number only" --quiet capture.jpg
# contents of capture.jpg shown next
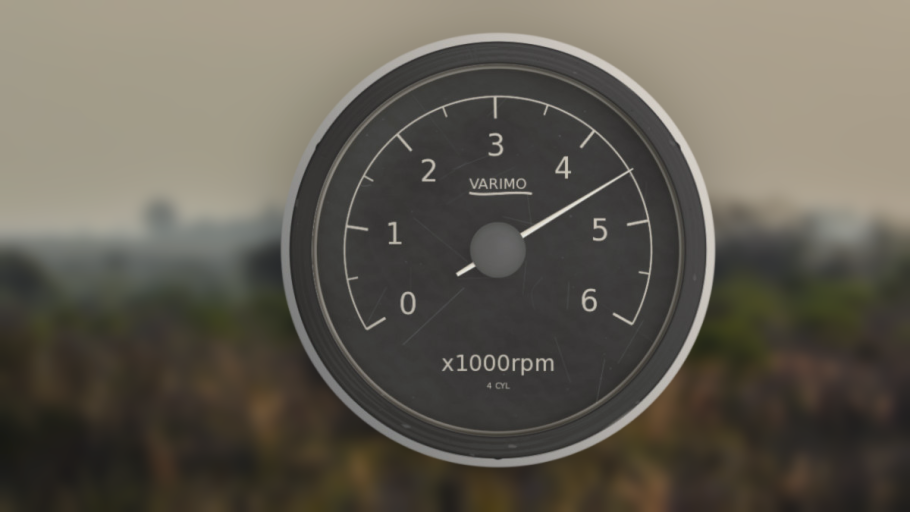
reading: 4500
